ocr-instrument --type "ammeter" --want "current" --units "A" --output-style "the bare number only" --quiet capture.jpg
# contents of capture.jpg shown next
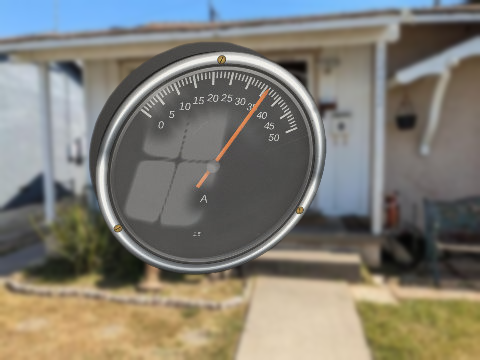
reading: 35
